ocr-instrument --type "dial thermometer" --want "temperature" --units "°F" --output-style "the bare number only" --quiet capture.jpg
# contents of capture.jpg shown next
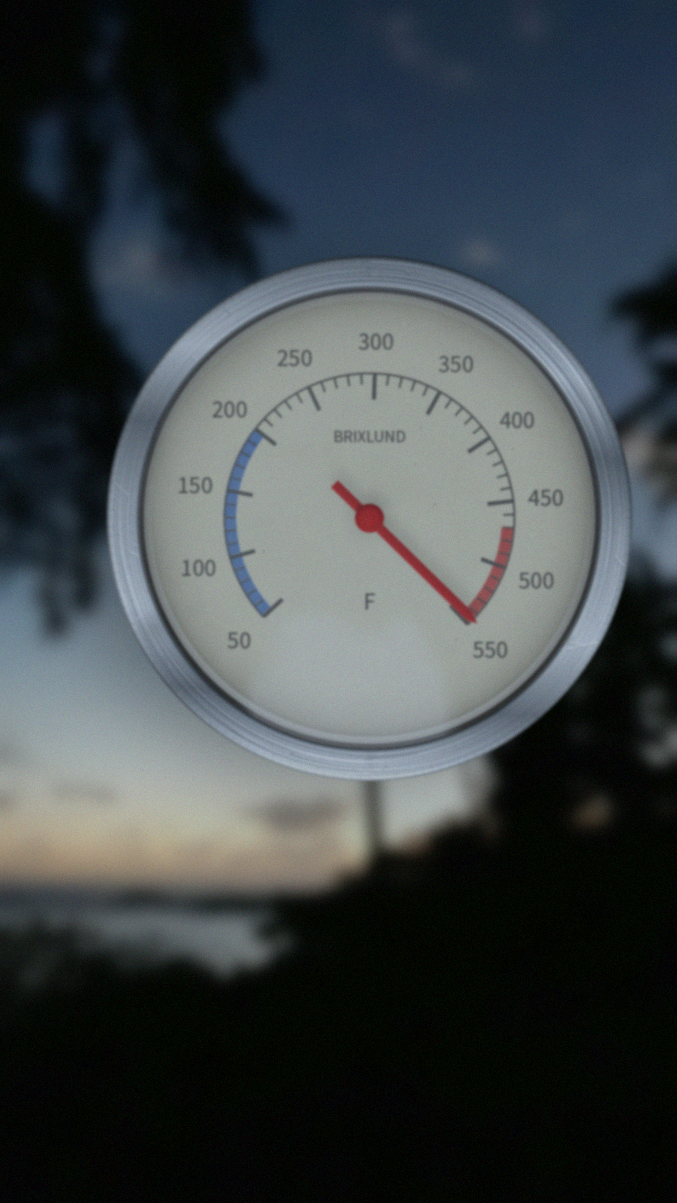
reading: 545
